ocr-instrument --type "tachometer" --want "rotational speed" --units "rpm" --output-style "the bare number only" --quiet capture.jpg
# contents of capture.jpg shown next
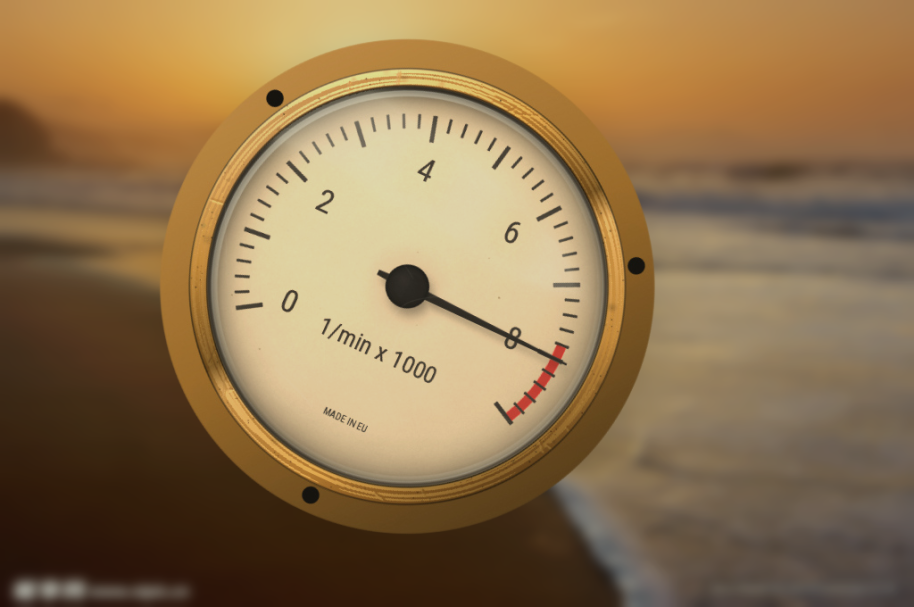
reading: 8000
